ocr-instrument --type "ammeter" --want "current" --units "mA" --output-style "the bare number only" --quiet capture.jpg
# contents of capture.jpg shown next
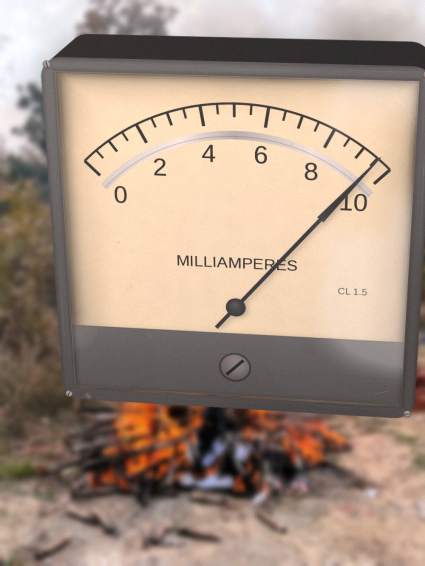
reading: 9.5
